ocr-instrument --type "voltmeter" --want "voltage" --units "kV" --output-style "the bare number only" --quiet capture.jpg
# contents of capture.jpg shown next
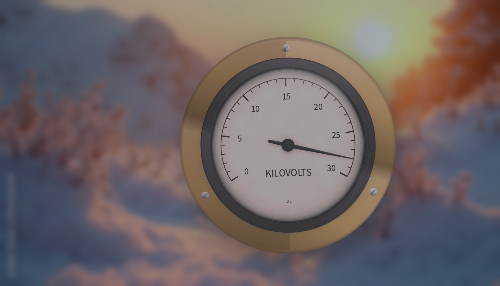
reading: 28
